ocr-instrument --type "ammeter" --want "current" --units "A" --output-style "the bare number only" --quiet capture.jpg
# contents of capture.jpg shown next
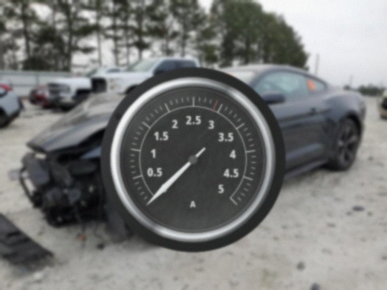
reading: 0
